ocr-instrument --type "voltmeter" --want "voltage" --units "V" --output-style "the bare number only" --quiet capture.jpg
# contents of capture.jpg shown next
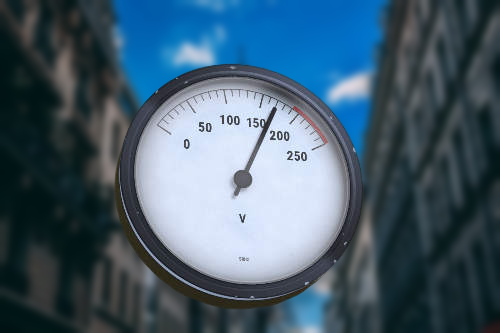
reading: 170
